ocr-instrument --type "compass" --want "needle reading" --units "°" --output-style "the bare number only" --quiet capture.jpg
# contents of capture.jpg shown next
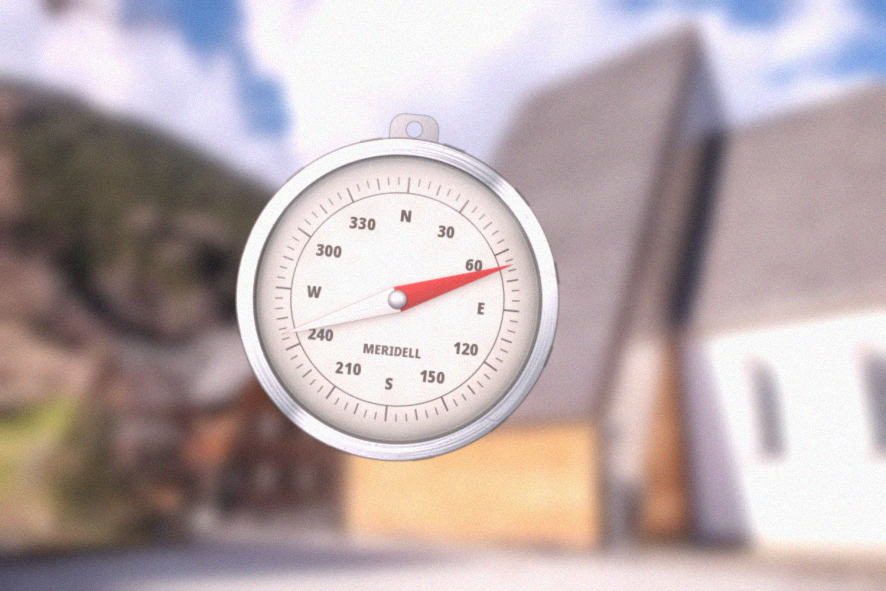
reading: 67.5
